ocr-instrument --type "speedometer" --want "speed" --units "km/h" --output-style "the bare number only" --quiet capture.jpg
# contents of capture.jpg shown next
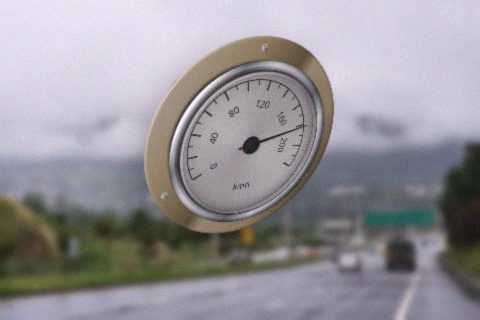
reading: 180
